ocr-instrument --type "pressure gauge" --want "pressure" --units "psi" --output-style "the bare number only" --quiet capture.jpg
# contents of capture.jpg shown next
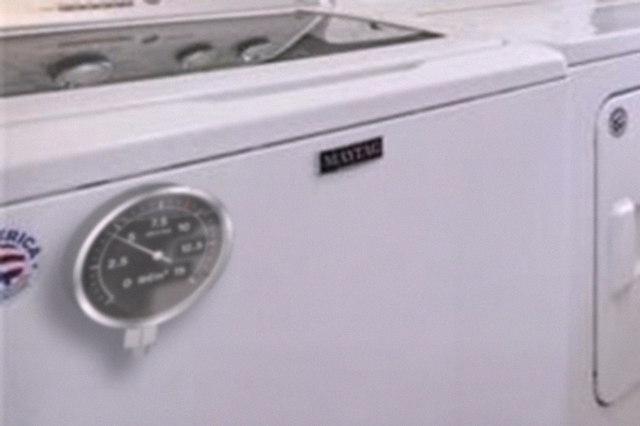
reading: 4.5
